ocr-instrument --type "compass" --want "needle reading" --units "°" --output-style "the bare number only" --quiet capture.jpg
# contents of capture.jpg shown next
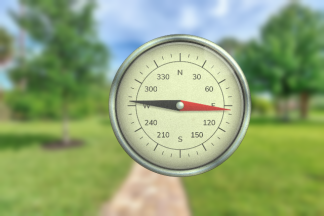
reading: 95
